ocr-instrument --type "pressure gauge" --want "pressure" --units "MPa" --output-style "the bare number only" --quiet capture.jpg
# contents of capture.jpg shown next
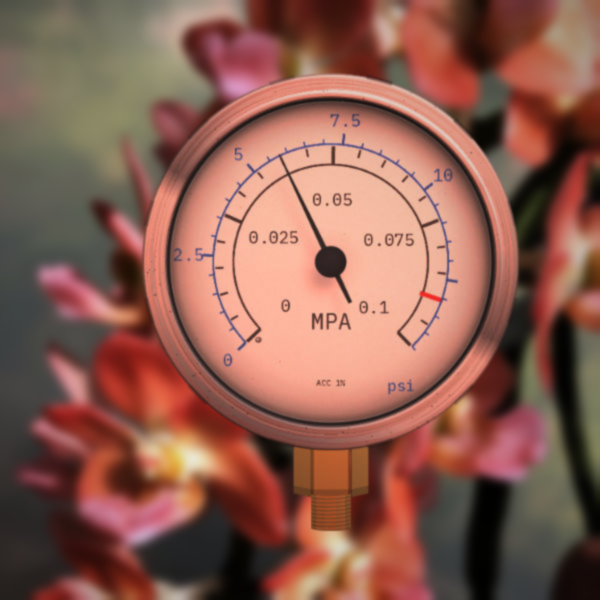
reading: 0.04
